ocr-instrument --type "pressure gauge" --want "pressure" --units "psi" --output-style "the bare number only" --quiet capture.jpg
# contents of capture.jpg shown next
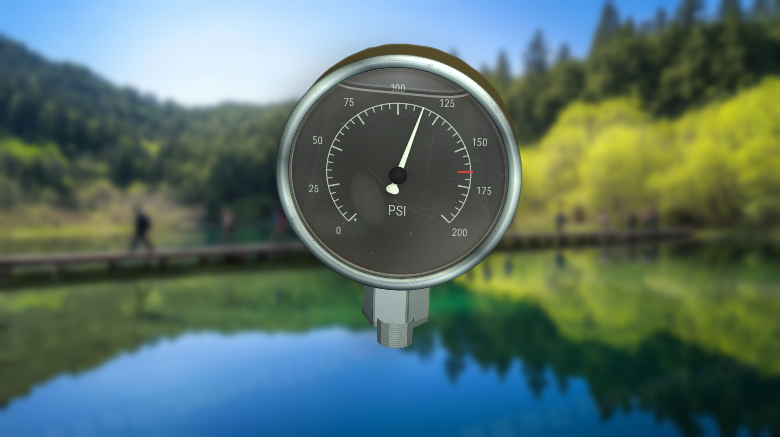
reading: 115
